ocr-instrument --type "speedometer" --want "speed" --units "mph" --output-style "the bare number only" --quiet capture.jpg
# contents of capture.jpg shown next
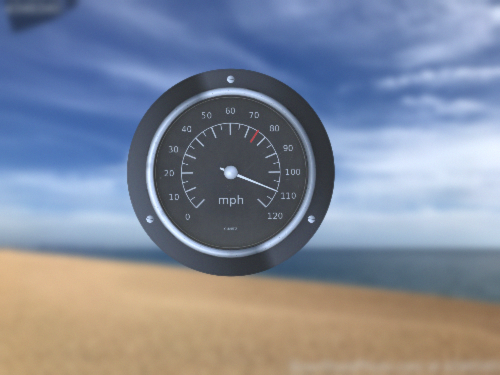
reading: 110
